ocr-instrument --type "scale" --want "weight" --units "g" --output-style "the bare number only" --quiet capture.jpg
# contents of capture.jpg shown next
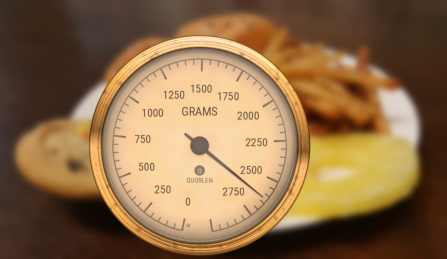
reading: 2625
